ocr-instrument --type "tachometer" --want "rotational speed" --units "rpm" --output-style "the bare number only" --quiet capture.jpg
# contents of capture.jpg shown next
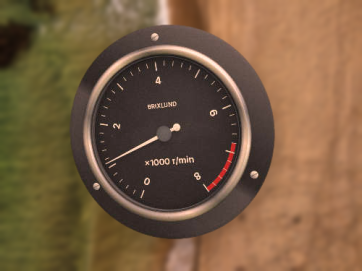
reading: 1100
